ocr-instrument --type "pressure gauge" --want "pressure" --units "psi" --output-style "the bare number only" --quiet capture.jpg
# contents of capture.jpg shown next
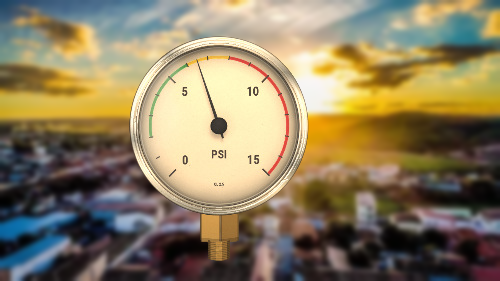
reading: 6.5
